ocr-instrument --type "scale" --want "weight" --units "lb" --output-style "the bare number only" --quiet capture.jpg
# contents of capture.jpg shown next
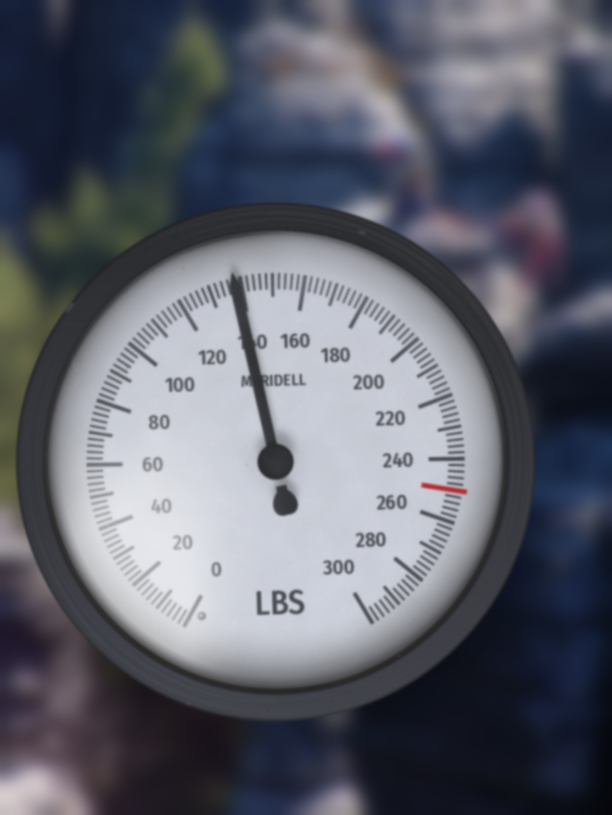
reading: 138
